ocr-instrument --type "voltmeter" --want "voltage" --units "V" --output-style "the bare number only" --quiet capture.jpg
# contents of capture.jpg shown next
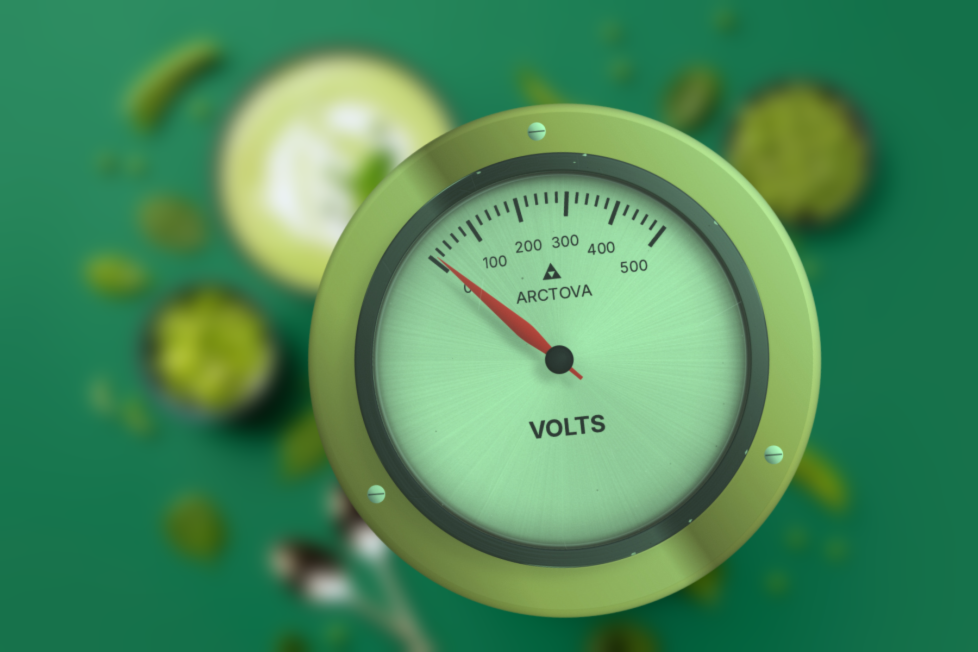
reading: 10
